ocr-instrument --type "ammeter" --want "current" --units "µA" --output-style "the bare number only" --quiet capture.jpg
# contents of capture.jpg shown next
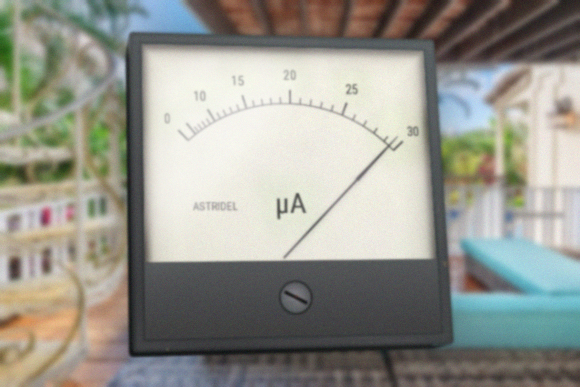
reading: 29.5
